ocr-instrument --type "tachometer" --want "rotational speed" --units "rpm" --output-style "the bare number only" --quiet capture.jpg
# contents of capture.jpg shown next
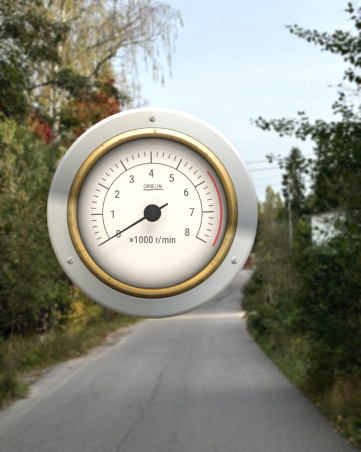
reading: 0
